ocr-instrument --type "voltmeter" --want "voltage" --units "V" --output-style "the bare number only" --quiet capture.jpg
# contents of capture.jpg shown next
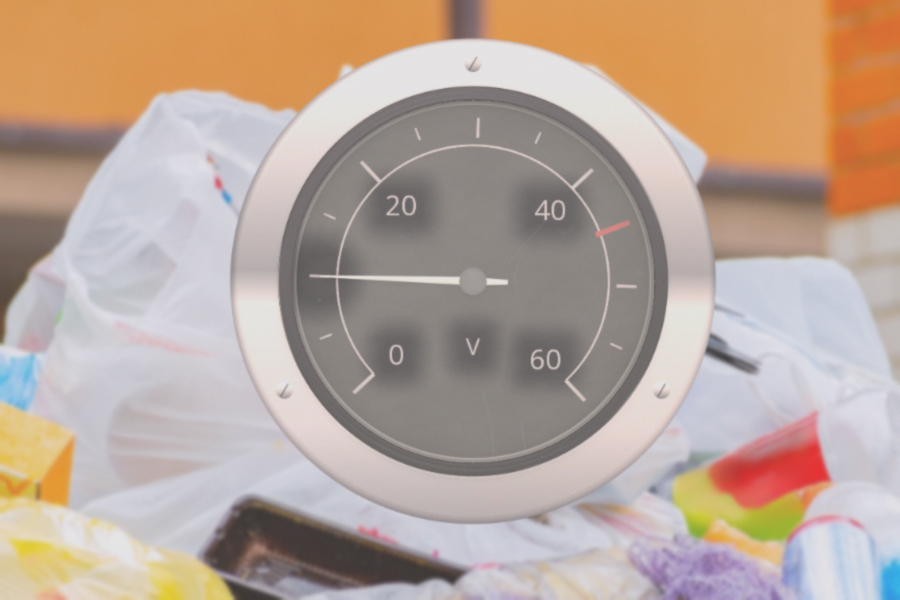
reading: 10
